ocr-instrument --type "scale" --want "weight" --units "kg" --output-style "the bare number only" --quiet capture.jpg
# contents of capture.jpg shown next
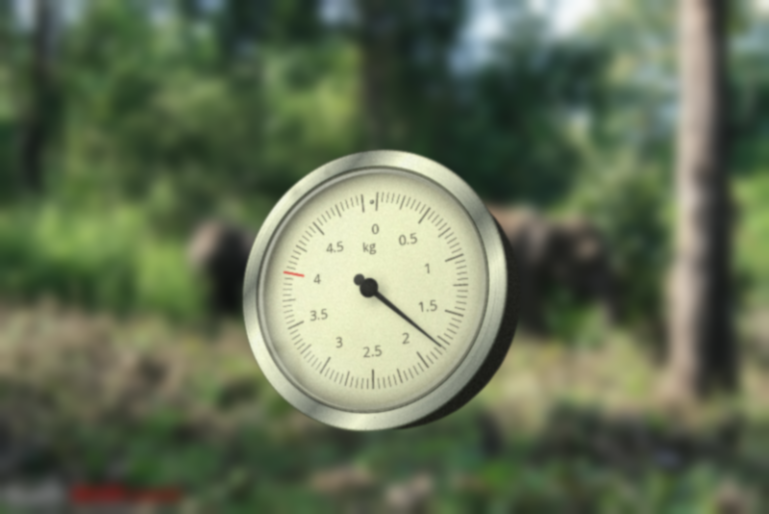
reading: 1.8
